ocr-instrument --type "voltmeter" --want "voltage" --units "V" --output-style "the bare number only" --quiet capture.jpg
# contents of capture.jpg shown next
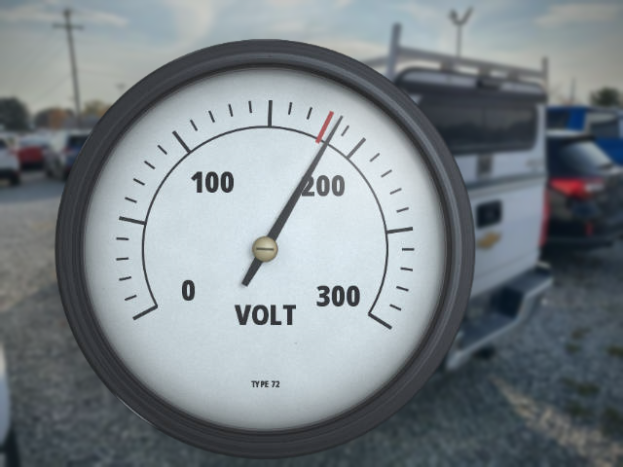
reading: 185
